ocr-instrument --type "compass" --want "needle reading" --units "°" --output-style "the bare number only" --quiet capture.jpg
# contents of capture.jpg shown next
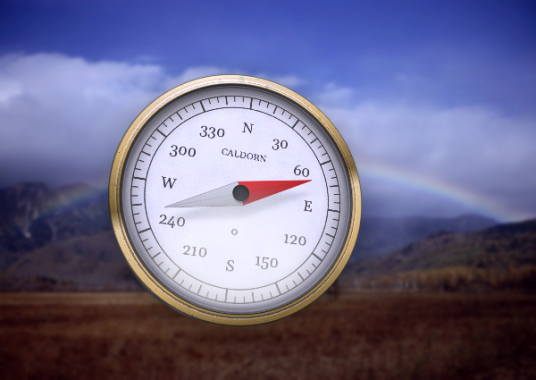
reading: 70
